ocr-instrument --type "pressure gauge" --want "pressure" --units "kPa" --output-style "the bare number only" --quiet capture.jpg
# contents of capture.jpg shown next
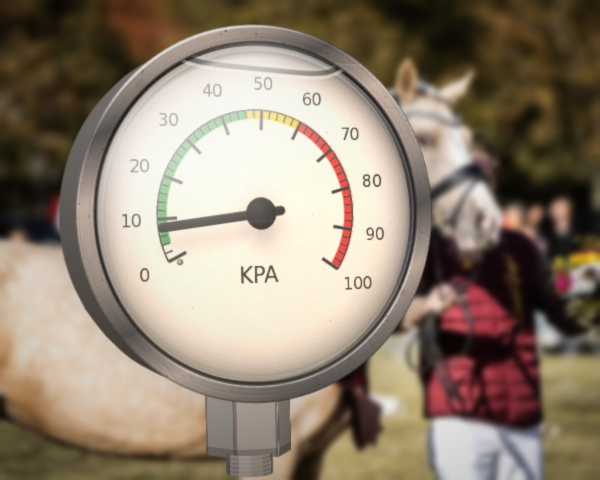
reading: 8
